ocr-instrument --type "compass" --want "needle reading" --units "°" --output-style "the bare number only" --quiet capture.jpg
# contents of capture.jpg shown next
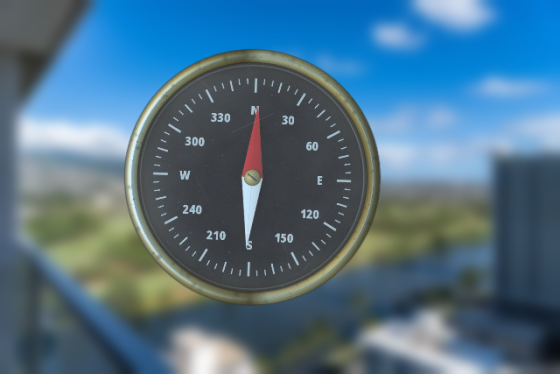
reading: 2.5
